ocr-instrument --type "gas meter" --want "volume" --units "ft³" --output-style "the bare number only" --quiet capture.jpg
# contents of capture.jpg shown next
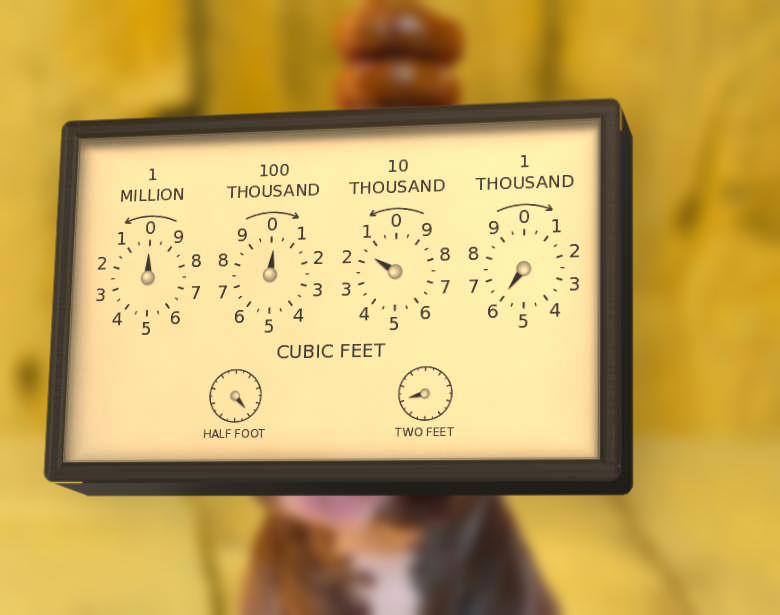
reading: 1600
